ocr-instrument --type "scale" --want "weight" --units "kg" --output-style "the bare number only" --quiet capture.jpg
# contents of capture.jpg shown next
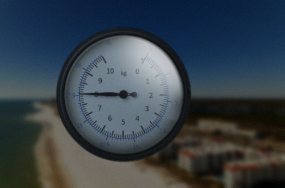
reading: 8
